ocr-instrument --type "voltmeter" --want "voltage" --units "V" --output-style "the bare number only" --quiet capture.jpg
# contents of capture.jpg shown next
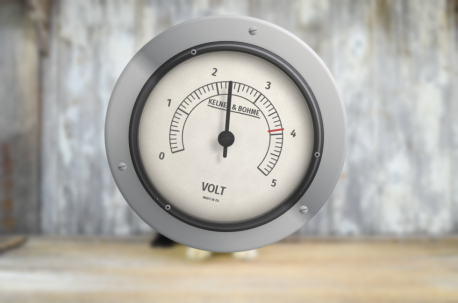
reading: 2.3
